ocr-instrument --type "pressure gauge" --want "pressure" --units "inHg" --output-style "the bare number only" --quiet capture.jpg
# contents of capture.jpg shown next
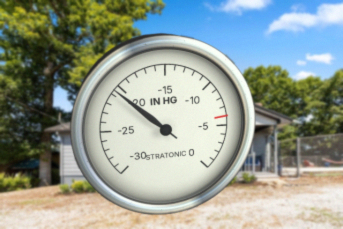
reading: -20.5
